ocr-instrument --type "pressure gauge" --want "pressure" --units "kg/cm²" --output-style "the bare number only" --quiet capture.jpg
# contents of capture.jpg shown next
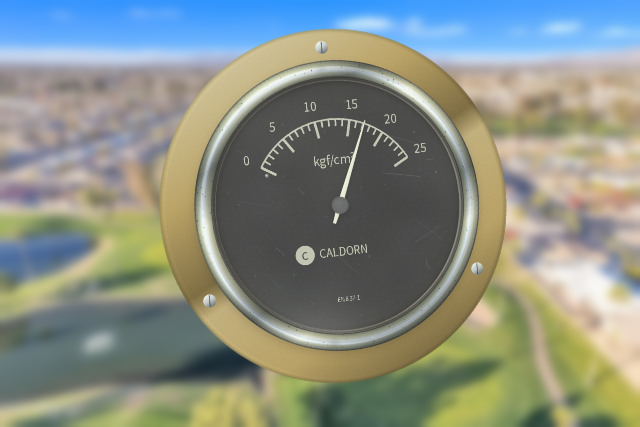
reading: 17
